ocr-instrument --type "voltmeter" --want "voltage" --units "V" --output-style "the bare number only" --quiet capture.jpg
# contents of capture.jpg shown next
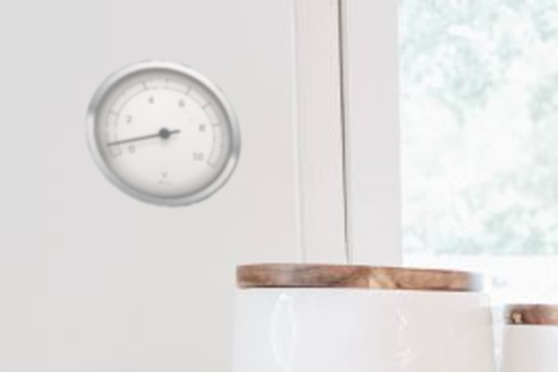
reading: 0.5
